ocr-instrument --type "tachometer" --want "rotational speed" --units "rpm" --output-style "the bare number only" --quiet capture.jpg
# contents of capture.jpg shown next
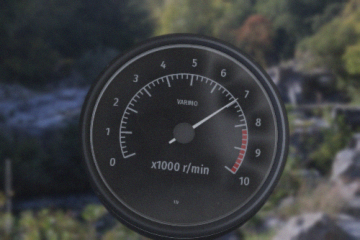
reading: 7000
